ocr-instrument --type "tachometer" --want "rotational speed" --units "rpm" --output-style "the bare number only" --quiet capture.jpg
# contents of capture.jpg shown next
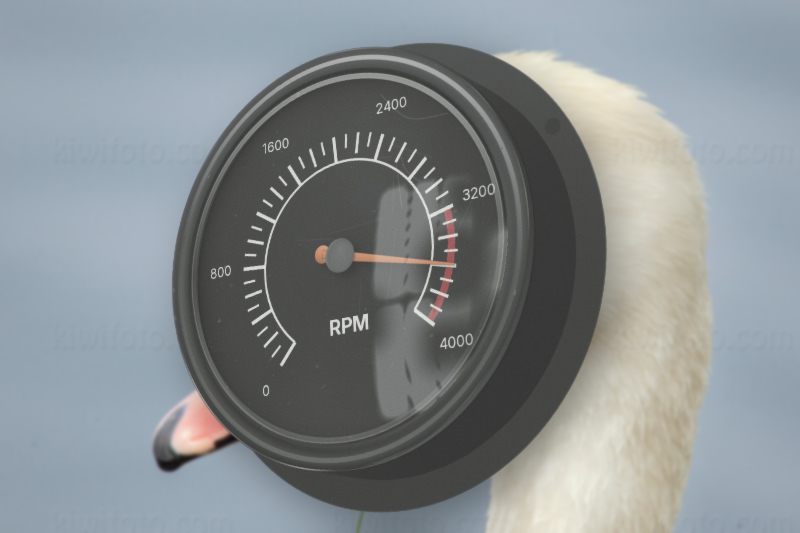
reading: 3600
